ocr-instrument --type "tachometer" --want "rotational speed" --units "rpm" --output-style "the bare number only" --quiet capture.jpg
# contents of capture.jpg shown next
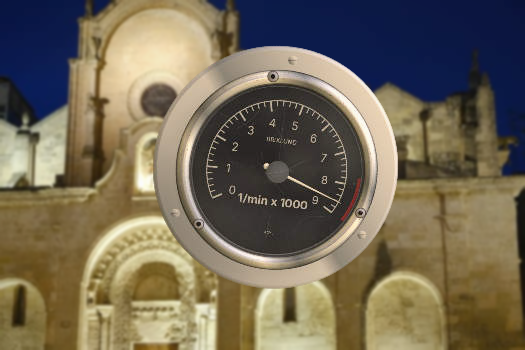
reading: 8600
